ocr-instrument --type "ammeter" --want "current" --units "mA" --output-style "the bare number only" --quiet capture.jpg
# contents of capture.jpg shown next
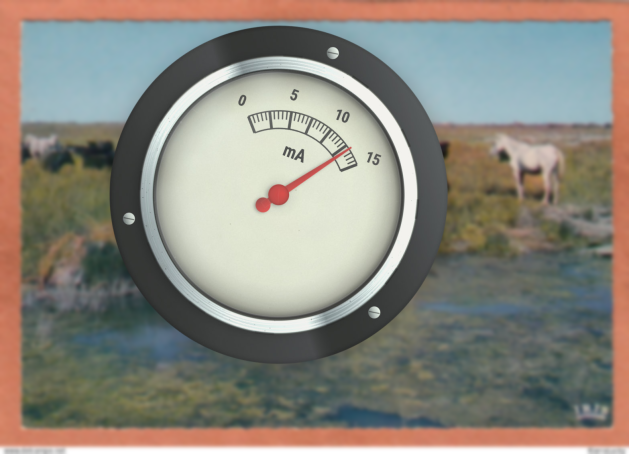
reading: 13
